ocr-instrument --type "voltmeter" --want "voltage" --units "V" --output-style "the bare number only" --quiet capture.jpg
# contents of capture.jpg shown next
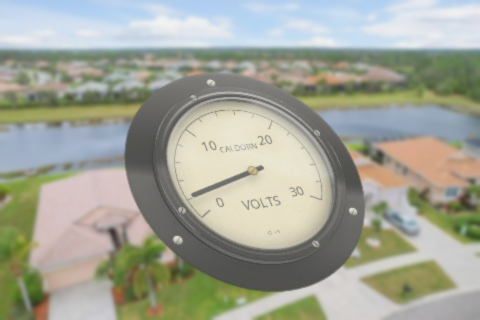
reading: 2
